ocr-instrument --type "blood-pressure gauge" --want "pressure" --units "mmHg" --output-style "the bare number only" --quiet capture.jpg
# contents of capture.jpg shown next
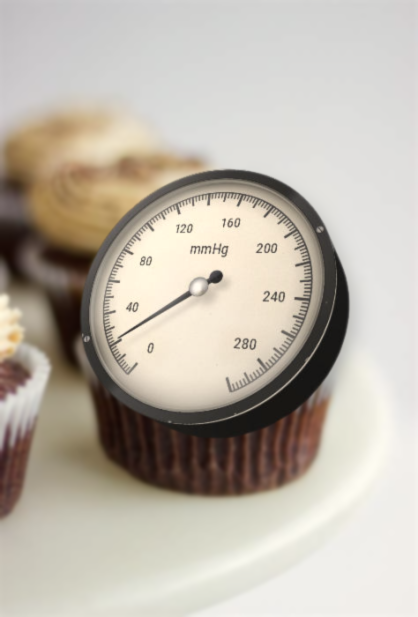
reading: 20
